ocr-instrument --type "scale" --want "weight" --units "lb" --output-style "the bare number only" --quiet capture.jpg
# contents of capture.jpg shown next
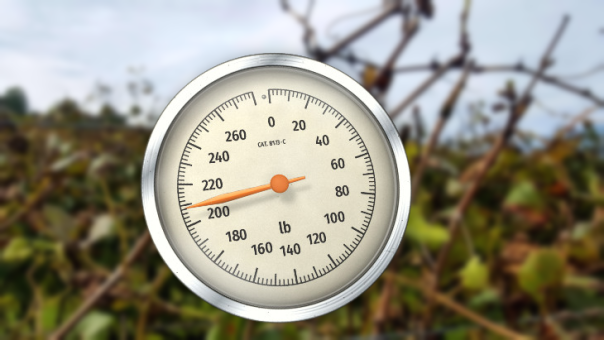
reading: 208
